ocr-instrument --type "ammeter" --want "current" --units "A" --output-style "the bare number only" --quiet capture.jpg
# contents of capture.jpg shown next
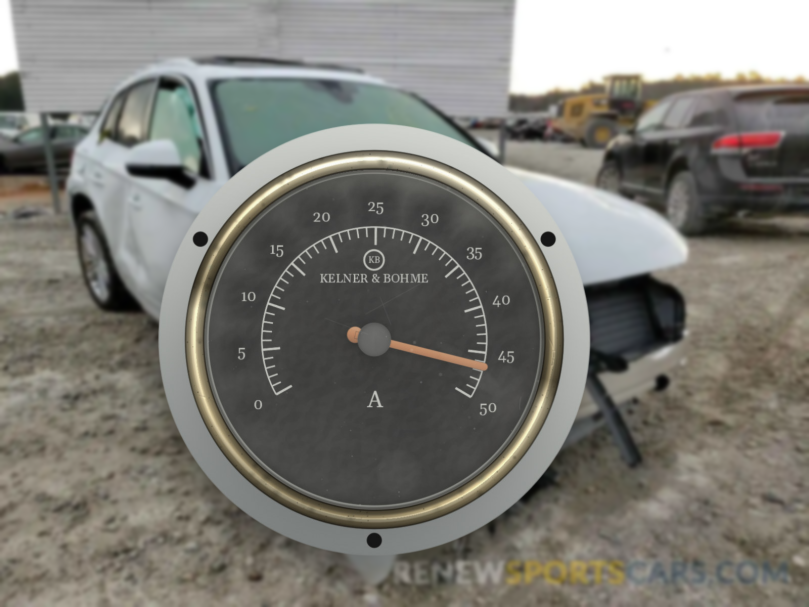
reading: 46.5
